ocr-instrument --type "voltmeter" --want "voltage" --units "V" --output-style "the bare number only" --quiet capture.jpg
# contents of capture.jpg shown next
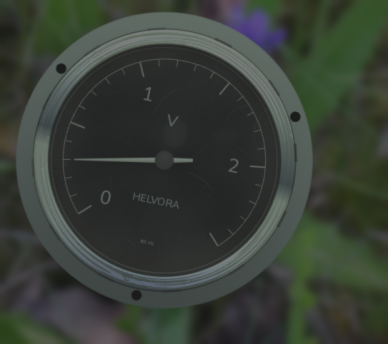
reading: 0.3
